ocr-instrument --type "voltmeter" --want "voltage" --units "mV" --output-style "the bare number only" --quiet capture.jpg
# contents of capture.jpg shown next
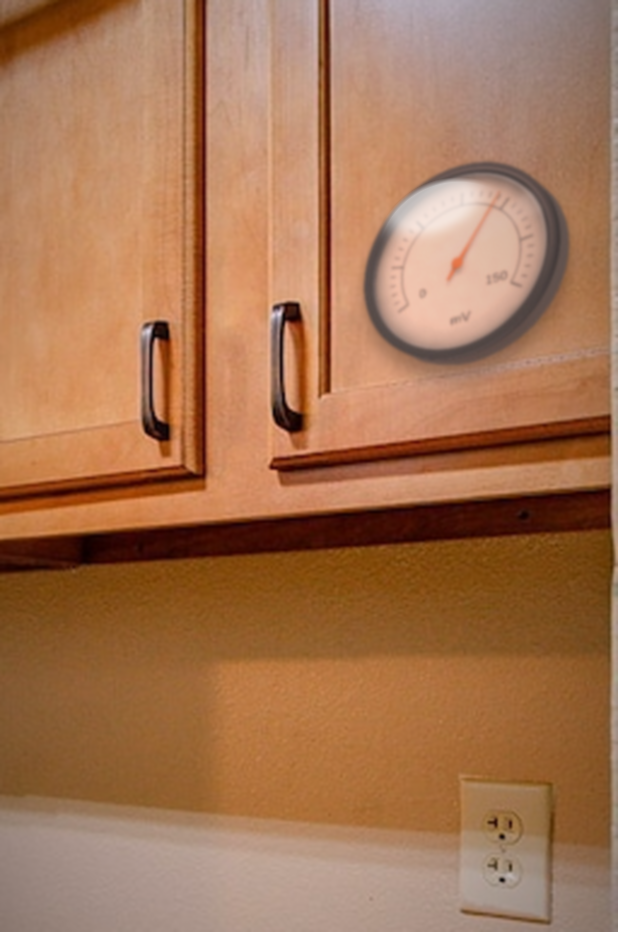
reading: 95
